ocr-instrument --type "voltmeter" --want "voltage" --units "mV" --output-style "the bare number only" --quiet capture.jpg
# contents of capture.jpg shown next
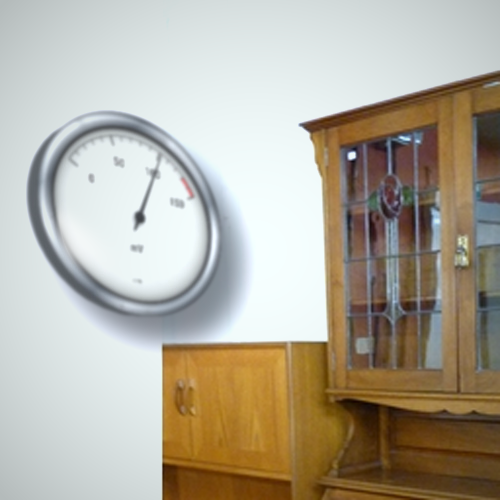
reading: 100
